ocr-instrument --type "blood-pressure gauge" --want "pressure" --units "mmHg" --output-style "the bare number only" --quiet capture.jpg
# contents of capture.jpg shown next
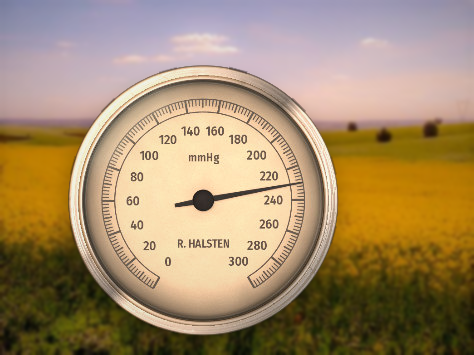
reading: 230
